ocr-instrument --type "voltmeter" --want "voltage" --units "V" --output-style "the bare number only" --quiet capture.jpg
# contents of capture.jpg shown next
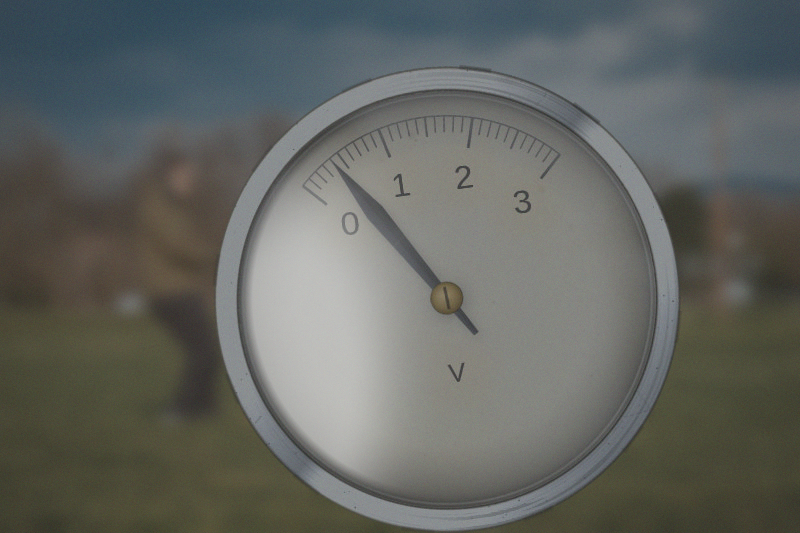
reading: 0.4
